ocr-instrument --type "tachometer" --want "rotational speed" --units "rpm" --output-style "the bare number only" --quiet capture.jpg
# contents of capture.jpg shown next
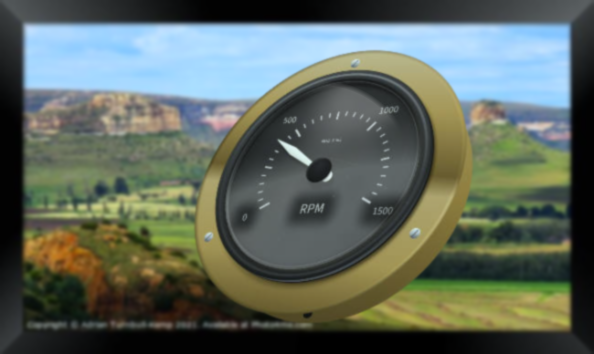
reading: 400
